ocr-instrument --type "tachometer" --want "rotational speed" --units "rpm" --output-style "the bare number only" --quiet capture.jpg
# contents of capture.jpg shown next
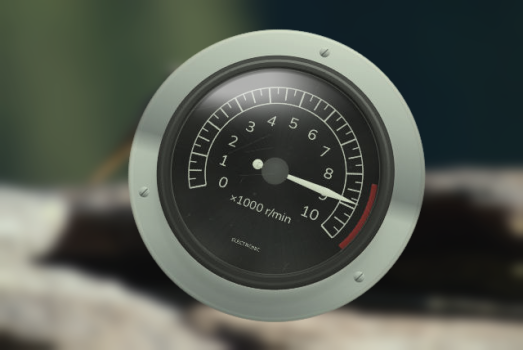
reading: 8875
